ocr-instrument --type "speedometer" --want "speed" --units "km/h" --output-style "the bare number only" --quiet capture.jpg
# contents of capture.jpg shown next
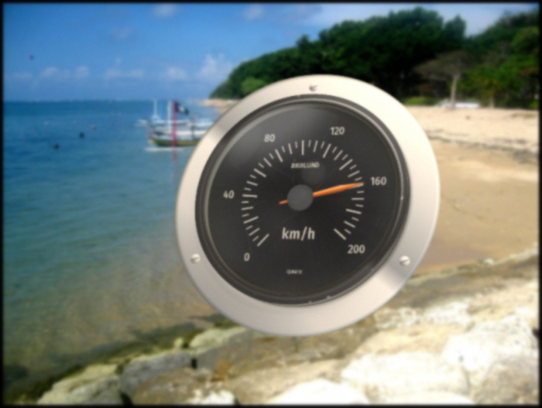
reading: 160
